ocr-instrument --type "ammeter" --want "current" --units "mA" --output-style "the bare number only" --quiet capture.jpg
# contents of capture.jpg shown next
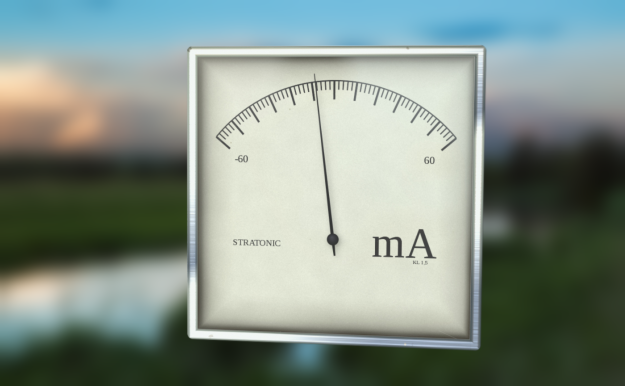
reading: -8
